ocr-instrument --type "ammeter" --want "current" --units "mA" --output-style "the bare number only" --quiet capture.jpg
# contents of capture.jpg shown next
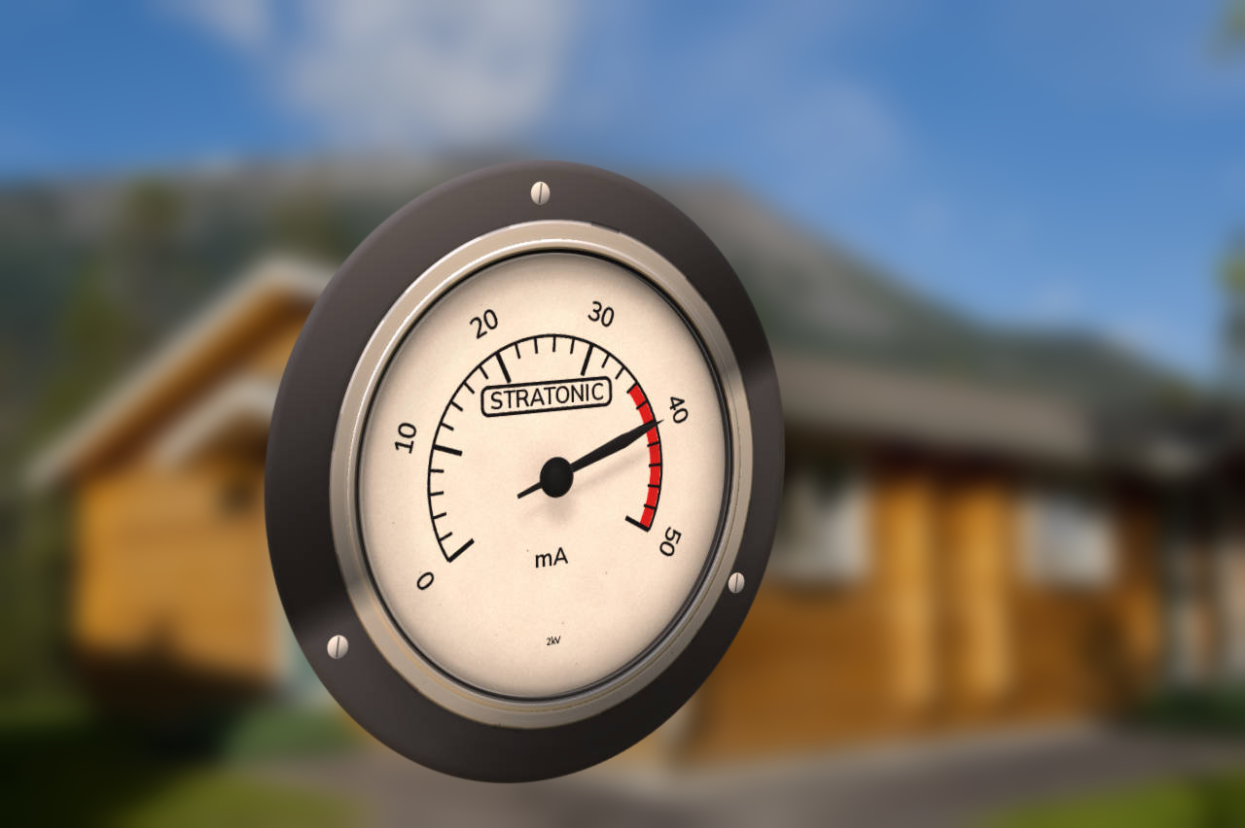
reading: 40
